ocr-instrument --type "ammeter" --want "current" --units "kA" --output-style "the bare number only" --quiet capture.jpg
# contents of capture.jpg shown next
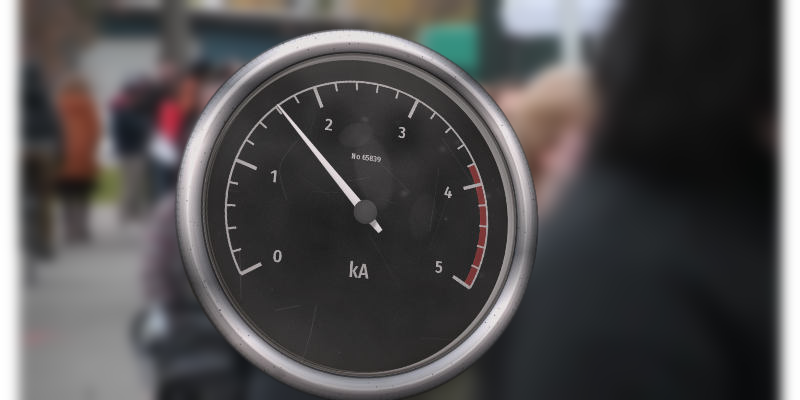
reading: 1.6
